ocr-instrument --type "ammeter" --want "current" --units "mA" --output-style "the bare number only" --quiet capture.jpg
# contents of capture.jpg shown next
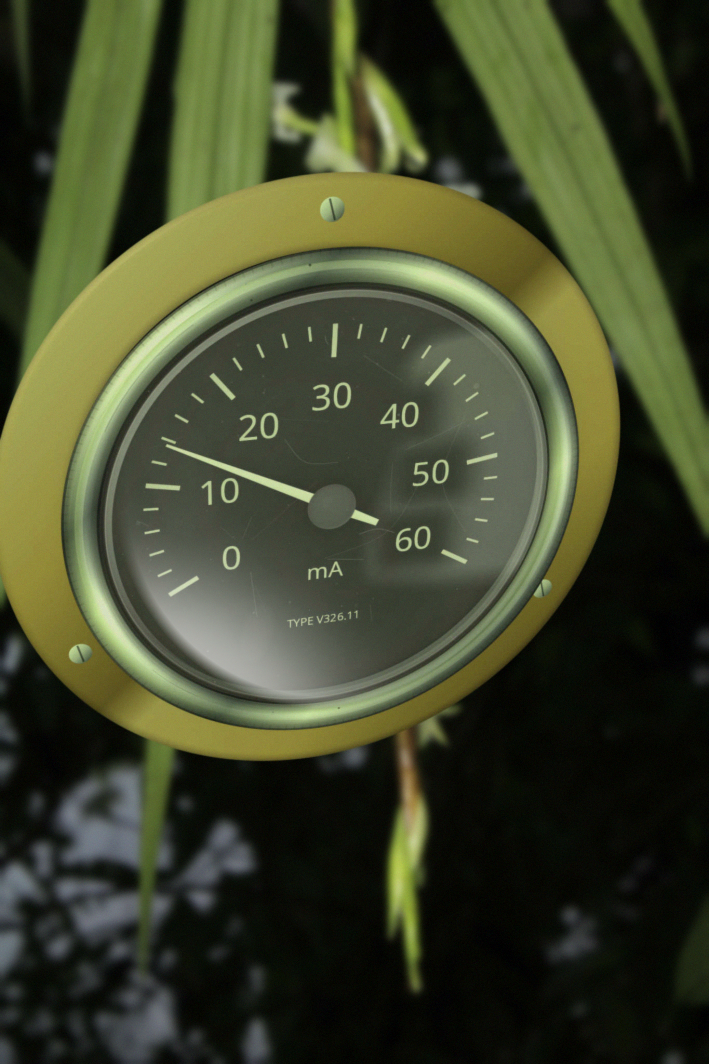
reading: 14
